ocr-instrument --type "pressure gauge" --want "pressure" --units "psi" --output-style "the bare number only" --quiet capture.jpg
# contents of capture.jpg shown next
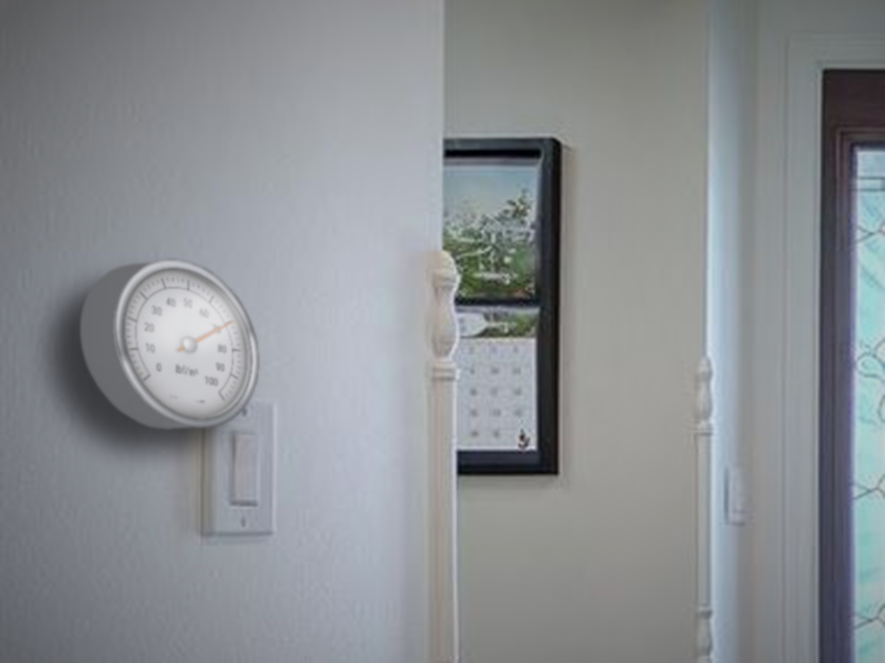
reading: 70
